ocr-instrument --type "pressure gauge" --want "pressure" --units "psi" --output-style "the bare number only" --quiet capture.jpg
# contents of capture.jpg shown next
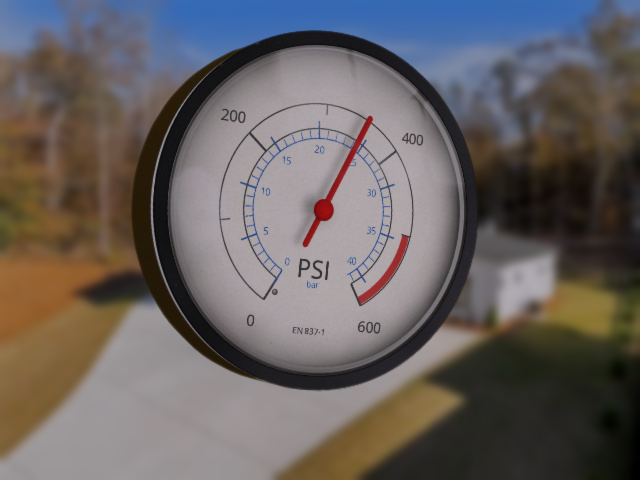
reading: 350
